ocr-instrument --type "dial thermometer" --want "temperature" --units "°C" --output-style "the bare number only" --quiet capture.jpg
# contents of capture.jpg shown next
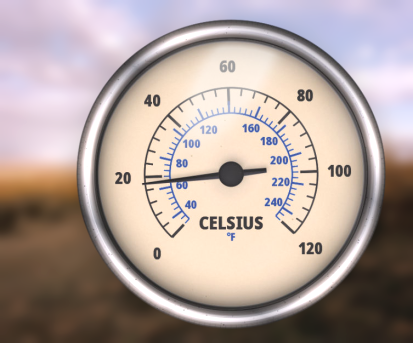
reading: 18
